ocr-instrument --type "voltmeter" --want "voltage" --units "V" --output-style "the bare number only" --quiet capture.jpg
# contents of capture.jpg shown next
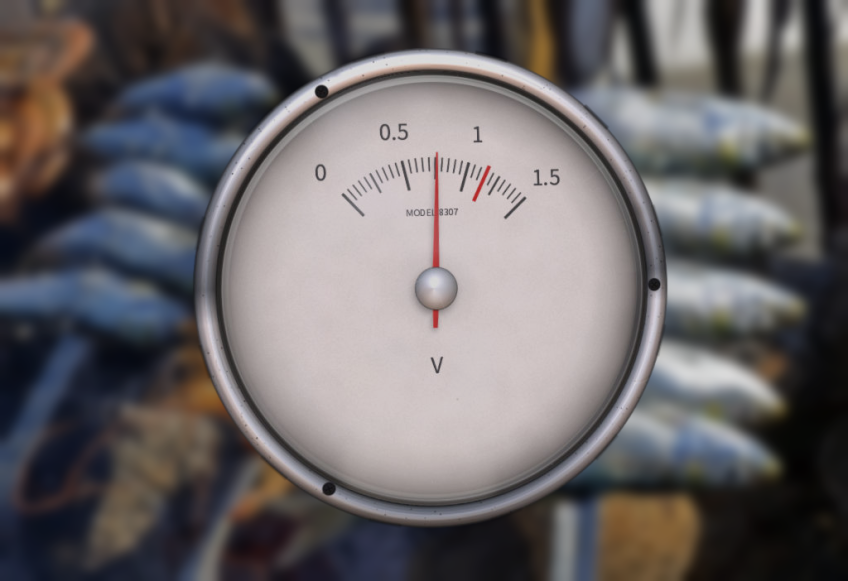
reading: 0.75
